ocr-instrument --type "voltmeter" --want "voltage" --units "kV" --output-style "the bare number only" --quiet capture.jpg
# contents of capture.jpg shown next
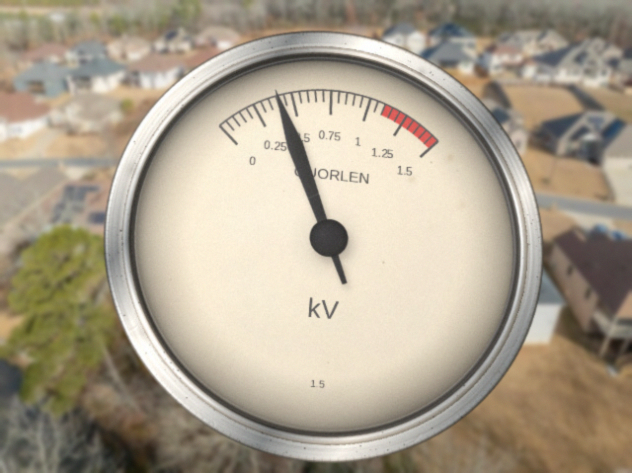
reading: 0.4
